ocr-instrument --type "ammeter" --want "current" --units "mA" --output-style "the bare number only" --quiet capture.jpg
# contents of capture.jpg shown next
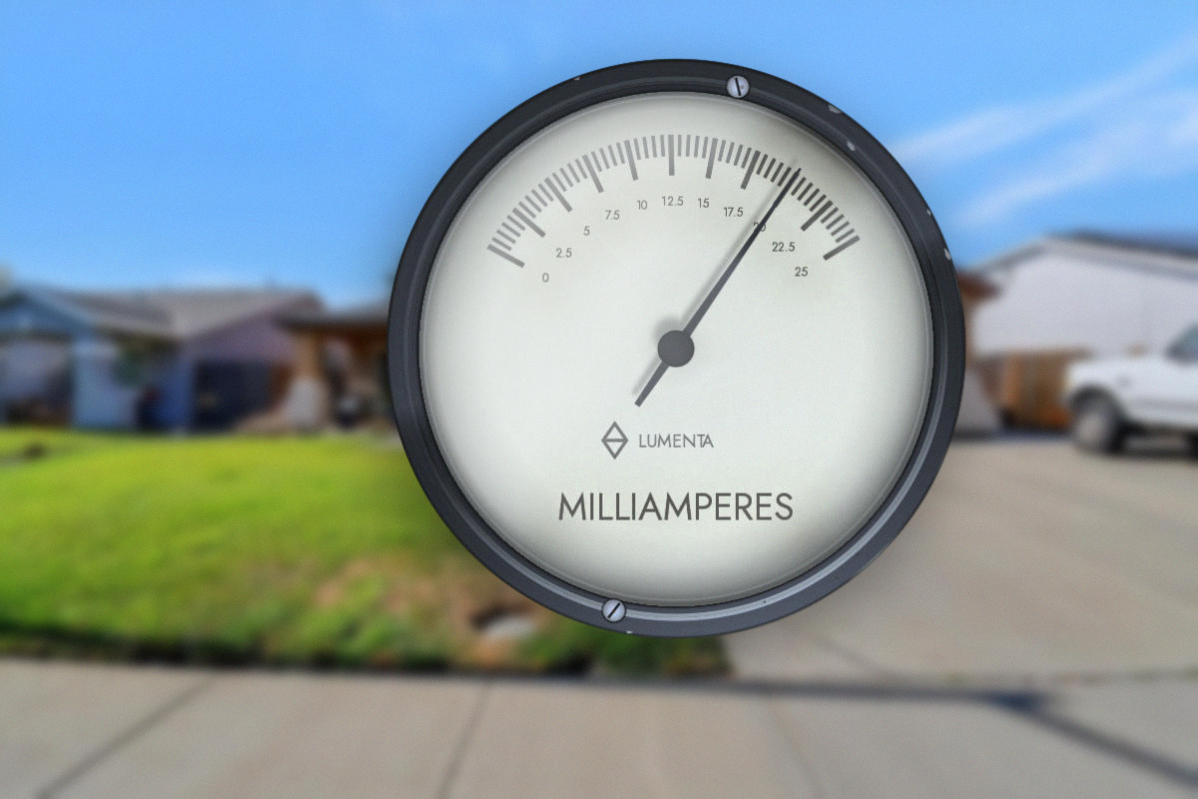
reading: 20
